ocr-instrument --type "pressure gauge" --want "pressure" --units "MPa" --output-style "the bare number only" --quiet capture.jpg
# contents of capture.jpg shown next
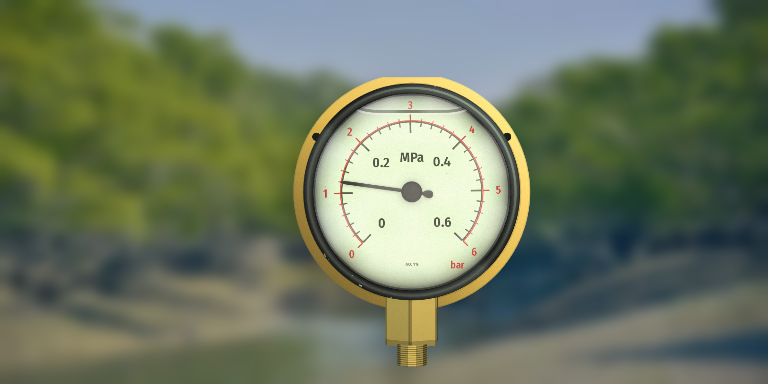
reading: 0.12
